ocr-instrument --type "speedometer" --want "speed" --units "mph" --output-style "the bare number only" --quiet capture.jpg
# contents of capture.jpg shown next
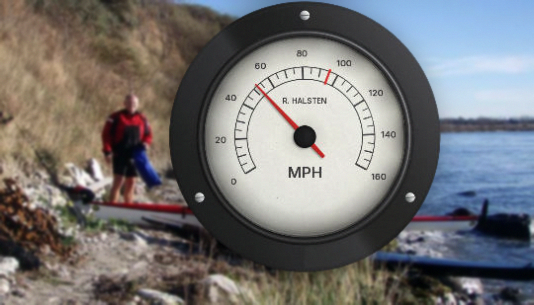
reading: 52.5
